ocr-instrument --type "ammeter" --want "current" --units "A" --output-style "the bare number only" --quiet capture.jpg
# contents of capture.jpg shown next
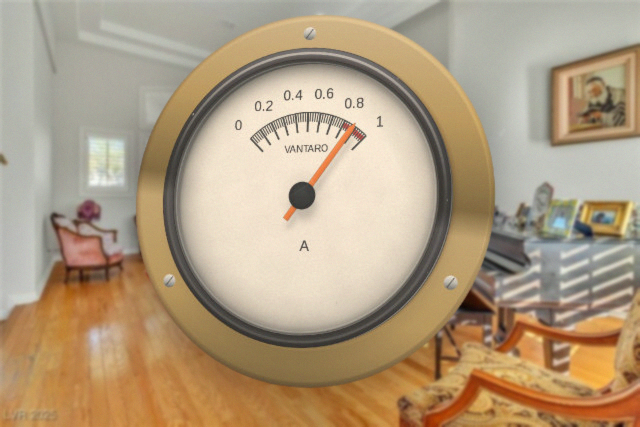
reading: 0.9
